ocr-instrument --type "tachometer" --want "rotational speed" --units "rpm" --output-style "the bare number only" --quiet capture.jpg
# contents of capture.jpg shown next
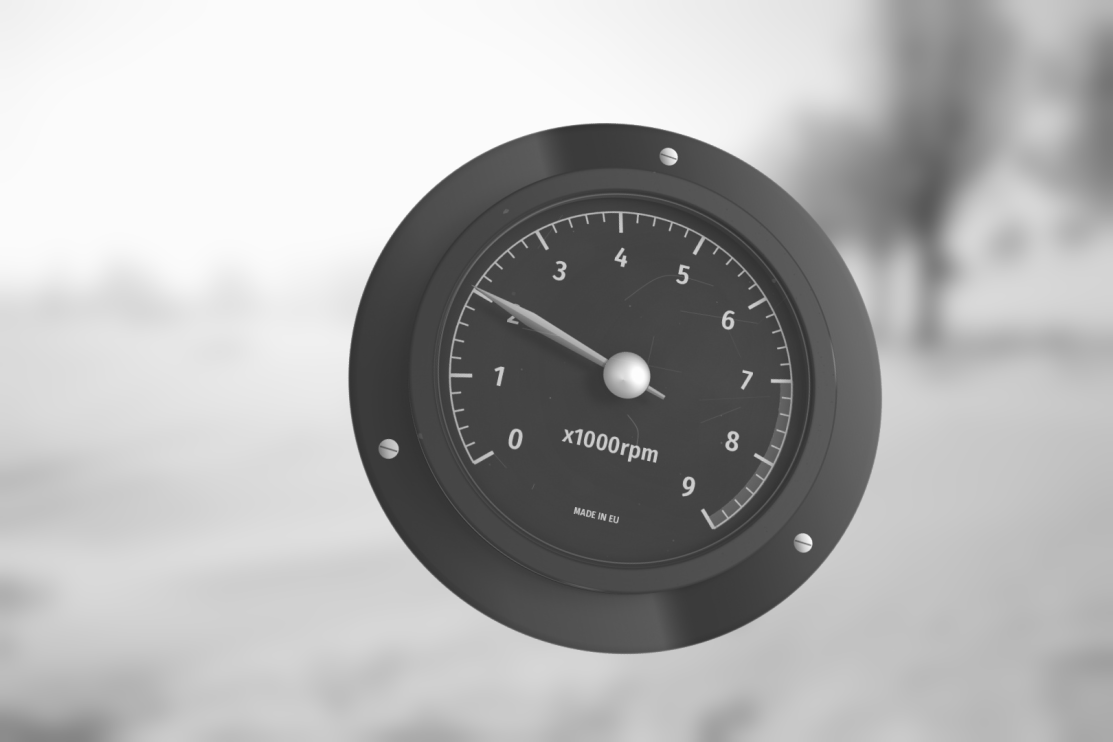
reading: 2000
